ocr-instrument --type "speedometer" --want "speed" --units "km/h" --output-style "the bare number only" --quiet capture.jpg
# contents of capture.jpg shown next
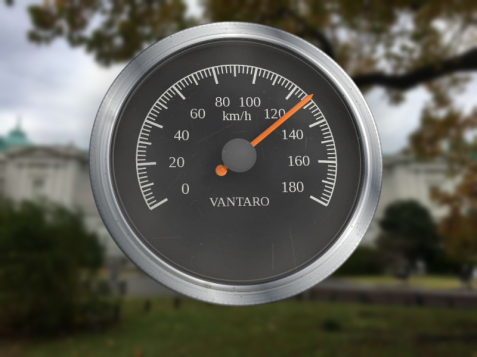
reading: 128
